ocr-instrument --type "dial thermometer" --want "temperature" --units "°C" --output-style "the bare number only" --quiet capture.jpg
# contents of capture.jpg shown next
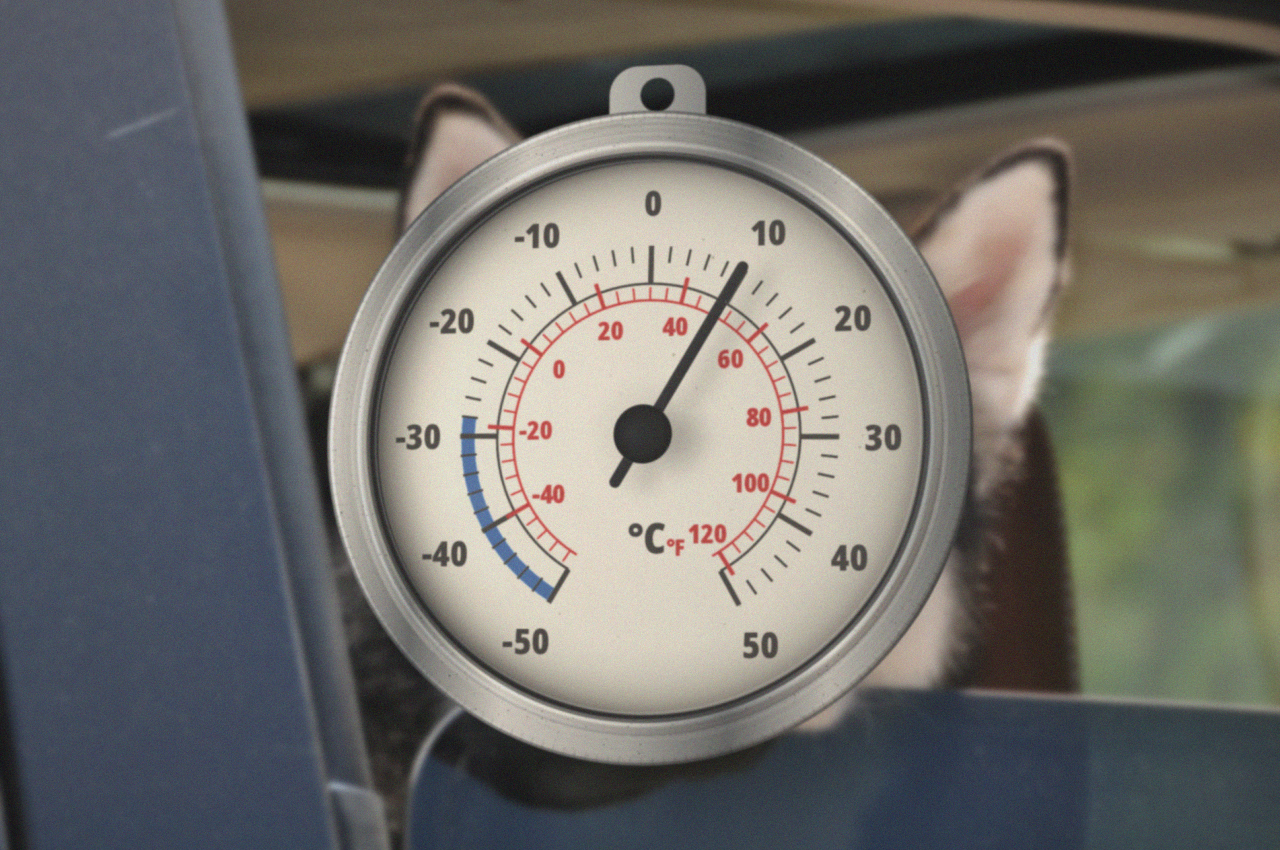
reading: 10
